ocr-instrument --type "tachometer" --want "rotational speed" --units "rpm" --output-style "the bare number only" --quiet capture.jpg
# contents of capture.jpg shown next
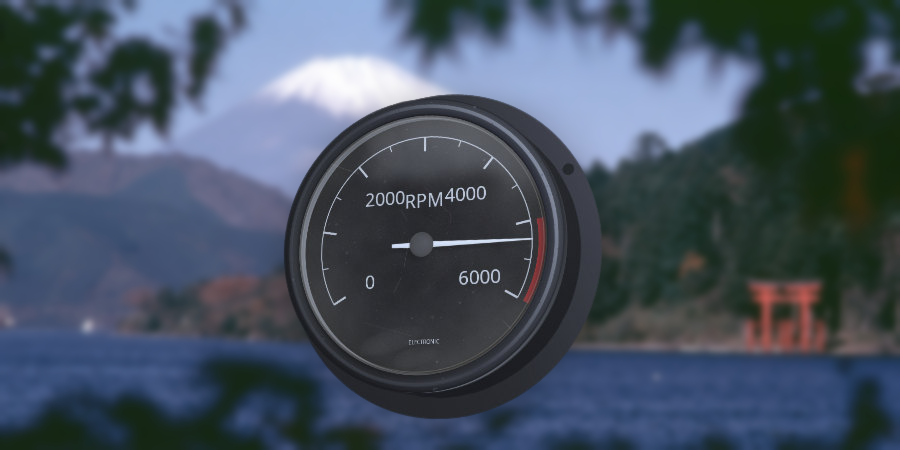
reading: 5250
